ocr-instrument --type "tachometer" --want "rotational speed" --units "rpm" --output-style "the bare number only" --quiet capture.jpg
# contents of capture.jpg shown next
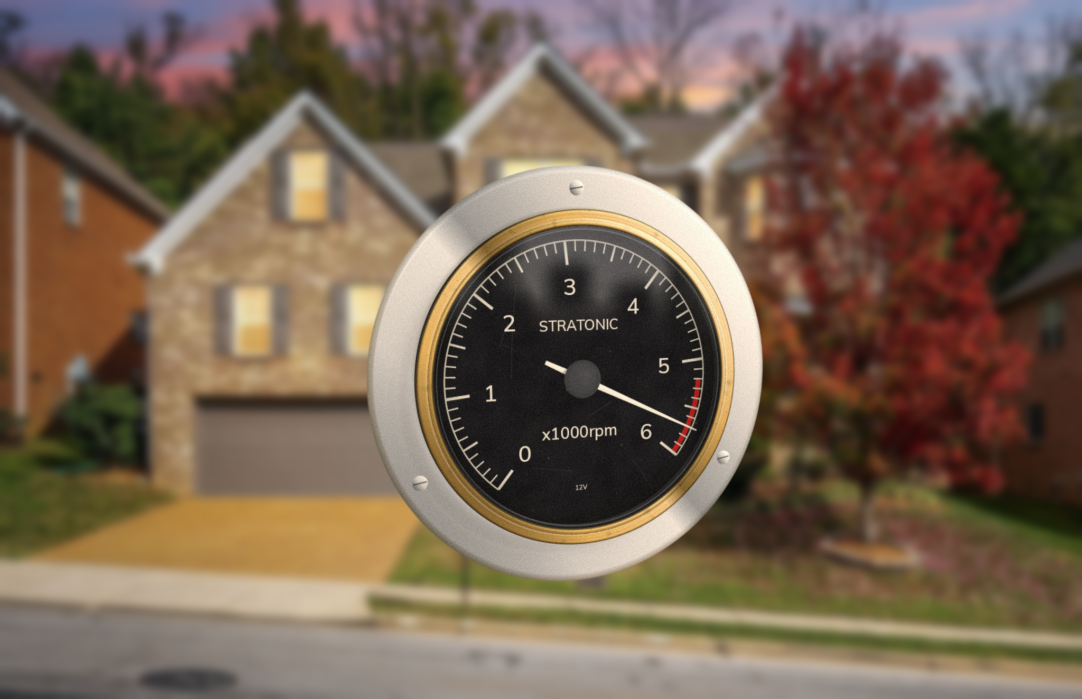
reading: 5700
